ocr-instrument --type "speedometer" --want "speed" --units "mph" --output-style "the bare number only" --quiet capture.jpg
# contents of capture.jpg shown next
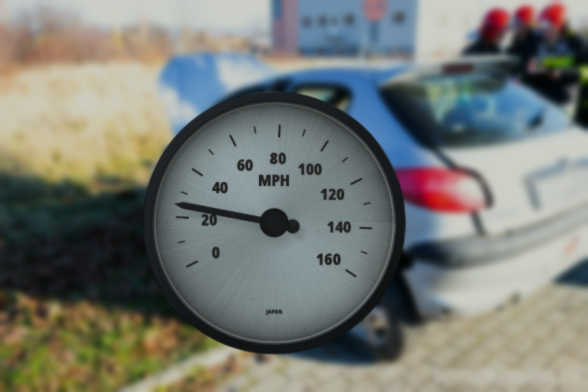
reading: 25
